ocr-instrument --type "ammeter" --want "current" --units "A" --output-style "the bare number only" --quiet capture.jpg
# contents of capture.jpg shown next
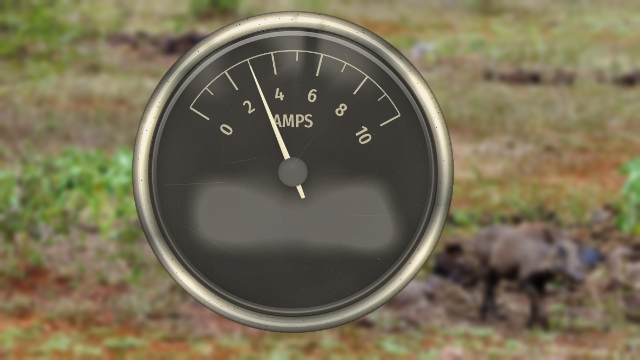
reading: 3
